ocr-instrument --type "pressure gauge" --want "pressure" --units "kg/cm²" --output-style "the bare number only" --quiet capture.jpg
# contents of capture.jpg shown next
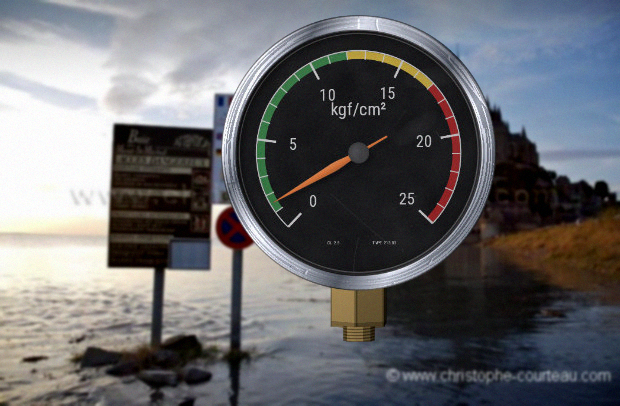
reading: 1.5
